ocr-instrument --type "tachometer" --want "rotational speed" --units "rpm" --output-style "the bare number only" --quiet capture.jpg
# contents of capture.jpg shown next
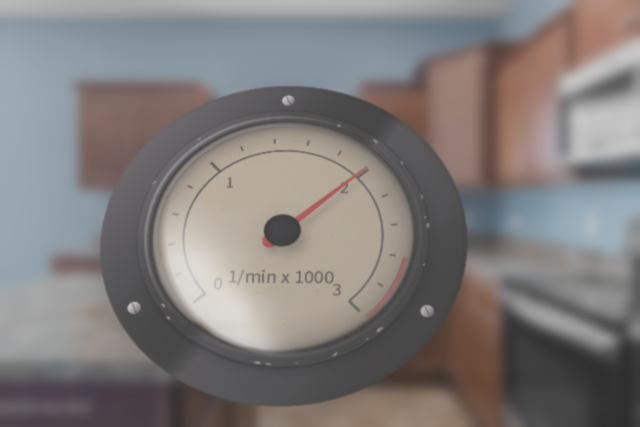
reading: 2000
